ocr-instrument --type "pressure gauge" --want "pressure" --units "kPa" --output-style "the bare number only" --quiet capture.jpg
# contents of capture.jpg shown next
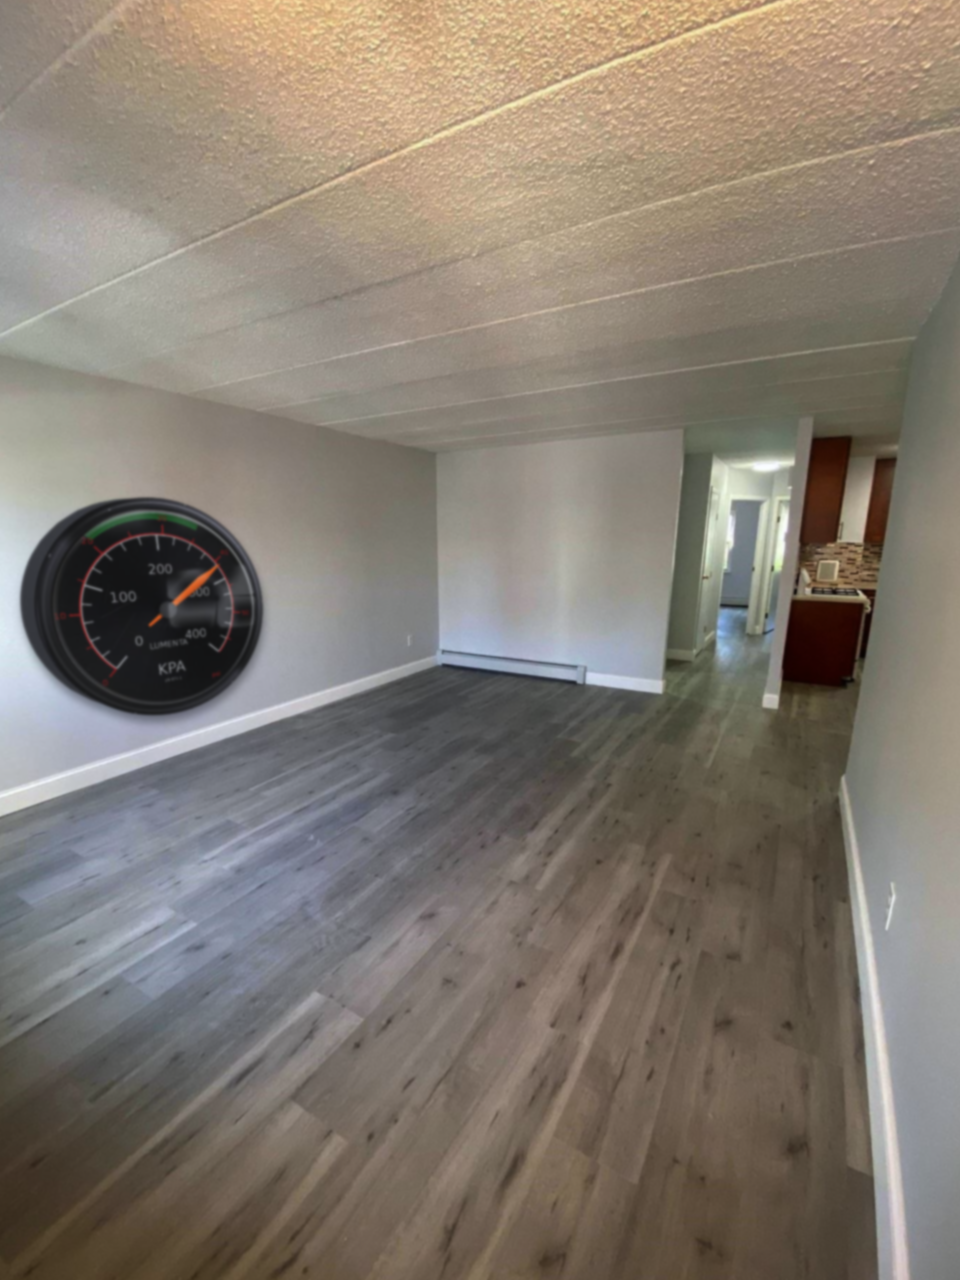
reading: 280
